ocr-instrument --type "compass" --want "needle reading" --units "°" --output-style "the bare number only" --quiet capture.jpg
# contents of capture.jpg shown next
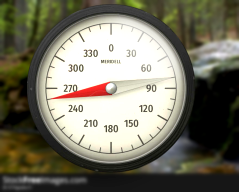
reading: 260
